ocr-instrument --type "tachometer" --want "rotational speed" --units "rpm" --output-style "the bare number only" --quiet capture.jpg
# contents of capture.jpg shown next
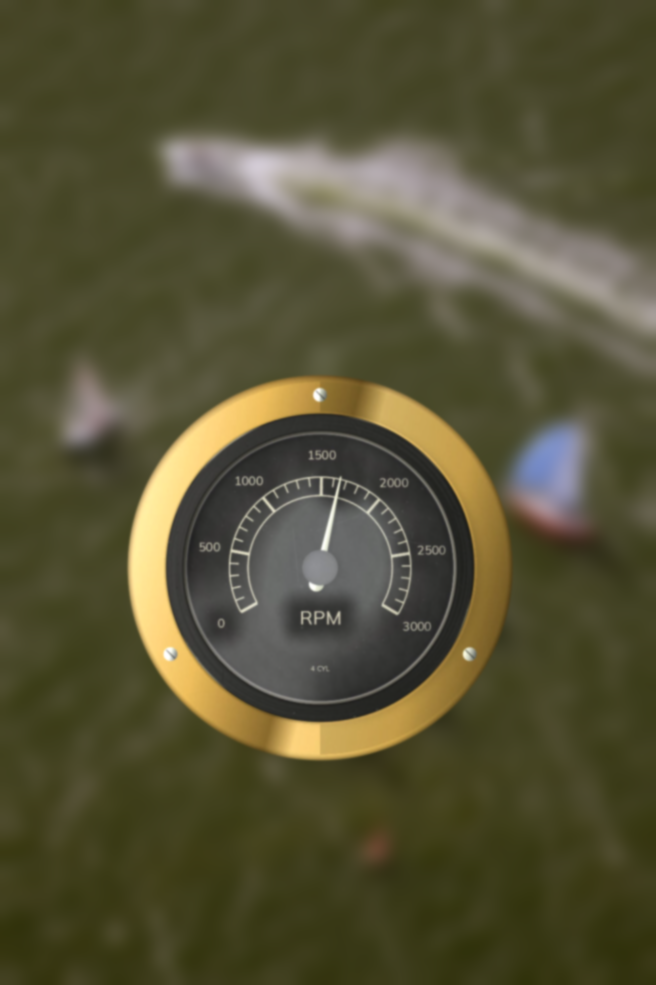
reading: 1650
